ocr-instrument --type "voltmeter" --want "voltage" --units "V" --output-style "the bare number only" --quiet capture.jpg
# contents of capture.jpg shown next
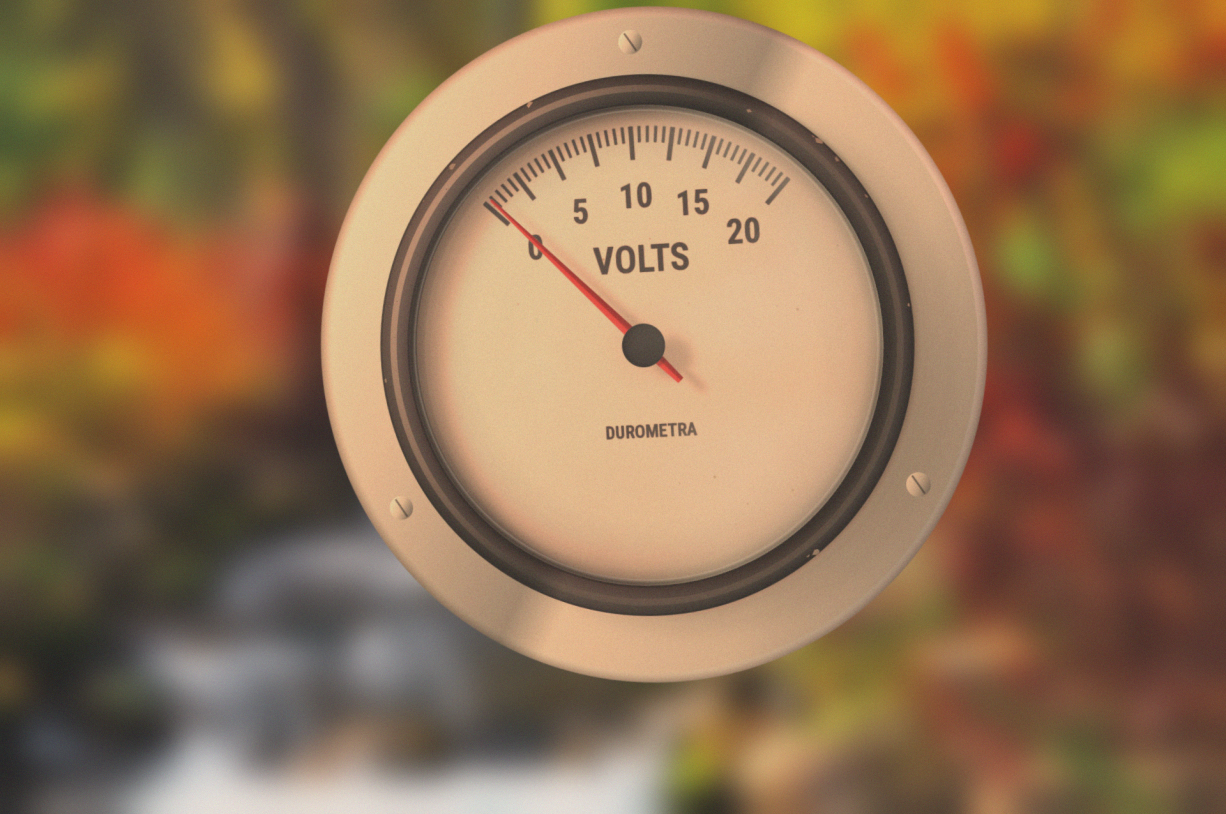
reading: 0.5
